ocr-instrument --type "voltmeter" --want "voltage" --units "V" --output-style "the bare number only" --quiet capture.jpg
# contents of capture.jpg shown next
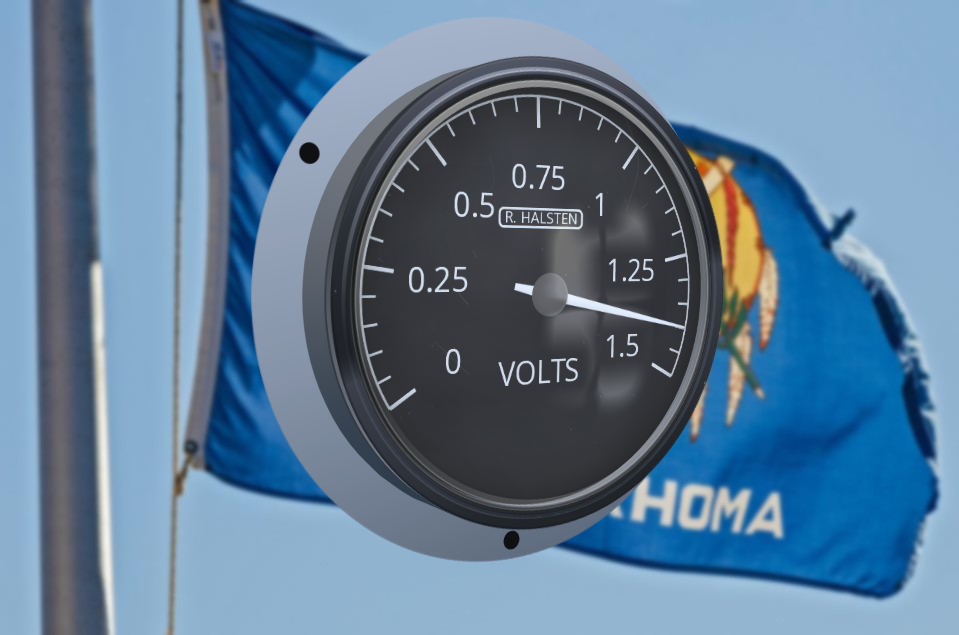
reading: 1.4
